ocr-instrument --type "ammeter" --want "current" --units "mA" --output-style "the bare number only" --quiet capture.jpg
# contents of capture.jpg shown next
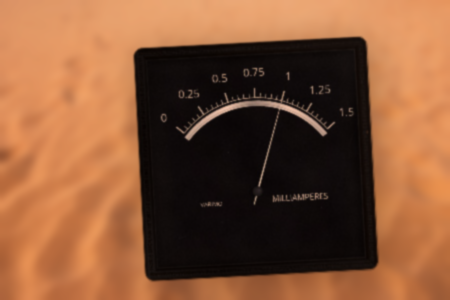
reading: 1
